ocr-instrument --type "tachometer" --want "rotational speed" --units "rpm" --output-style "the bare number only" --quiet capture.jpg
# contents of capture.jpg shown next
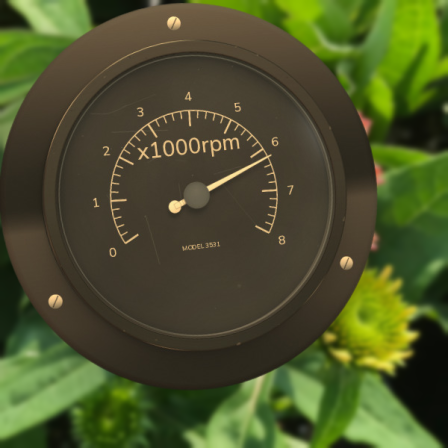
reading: 6200
